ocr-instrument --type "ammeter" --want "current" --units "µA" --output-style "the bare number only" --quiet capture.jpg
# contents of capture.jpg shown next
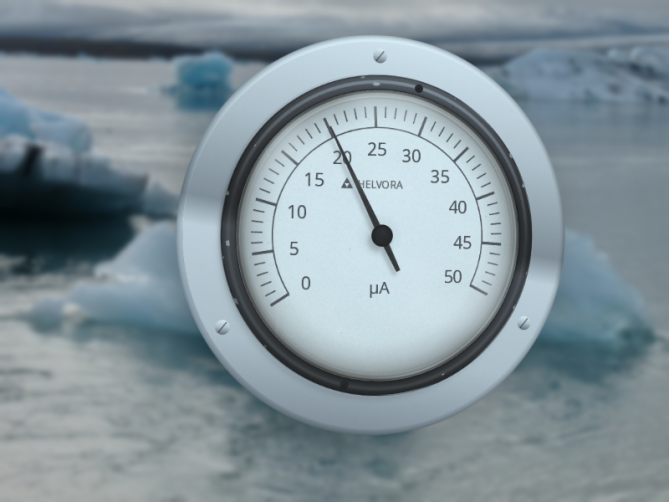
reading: 20
